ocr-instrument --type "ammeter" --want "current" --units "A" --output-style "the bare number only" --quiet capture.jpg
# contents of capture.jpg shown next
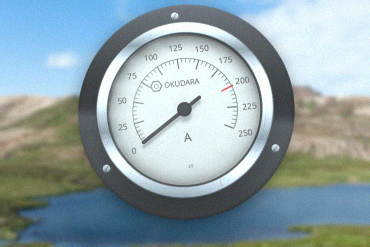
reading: 0
